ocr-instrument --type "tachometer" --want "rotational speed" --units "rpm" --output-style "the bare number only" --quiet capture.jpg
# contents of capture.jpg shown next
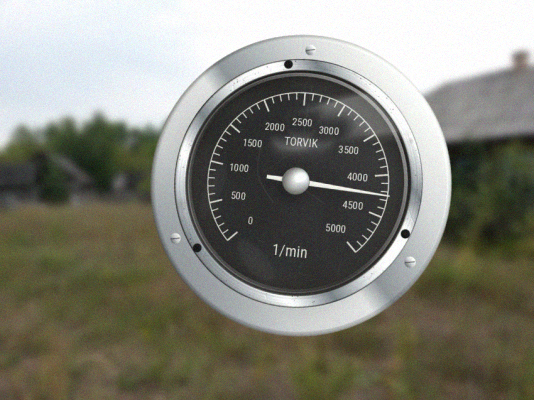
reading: 4250
